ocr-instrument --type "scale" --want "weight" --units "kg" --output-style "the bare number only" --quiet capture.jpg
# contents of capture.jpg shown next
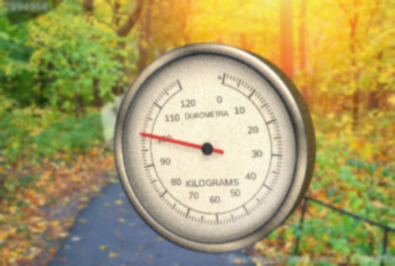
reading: 100
